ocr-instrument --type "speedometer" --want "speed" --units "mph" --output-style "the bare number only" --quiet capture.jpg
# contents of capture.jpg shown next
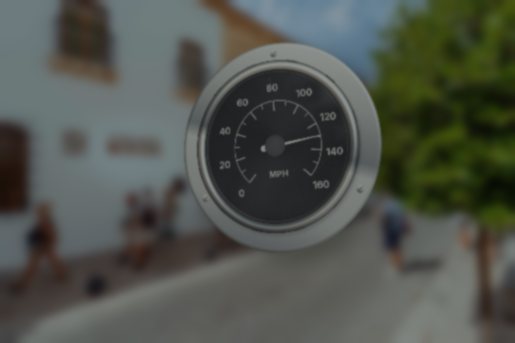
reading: 130
